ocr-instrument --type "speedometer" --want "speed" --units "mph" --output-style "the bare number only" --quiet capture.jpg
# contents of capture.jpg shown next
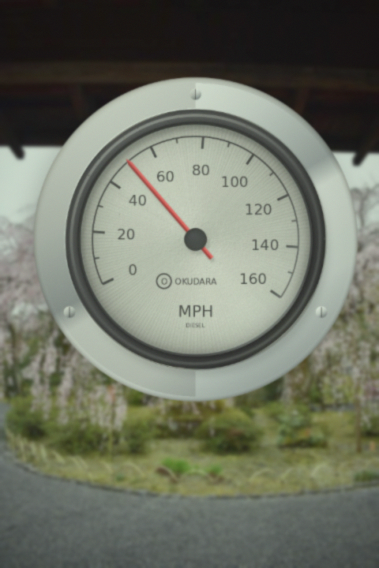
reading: 50
